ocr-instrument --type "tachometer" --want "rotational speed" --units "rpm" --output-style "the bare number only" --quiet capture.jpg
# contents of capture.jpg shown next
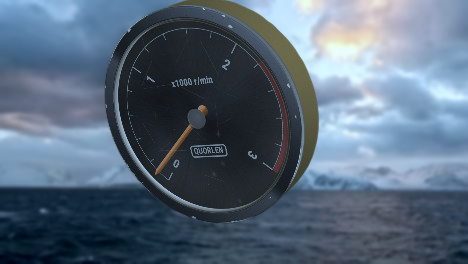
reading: 100
